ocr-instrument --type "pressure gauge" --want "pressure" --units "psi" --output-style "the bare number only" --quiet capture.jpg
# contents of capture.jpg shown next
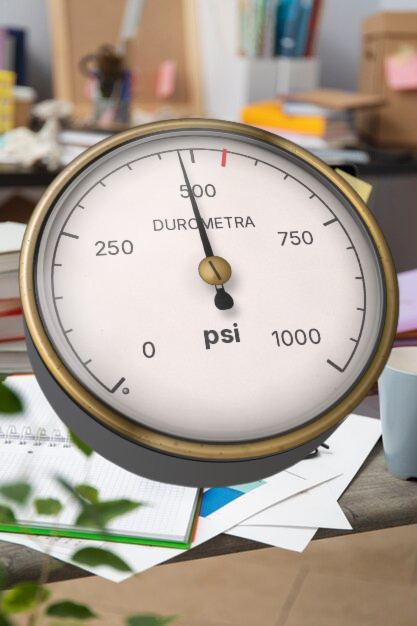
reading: 475
